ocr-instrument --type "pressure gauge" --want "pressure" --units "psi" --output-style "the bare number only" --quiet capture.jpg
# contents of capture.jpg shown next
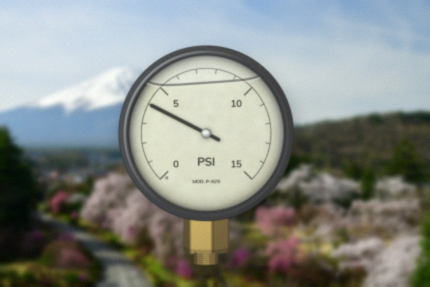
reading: 4
